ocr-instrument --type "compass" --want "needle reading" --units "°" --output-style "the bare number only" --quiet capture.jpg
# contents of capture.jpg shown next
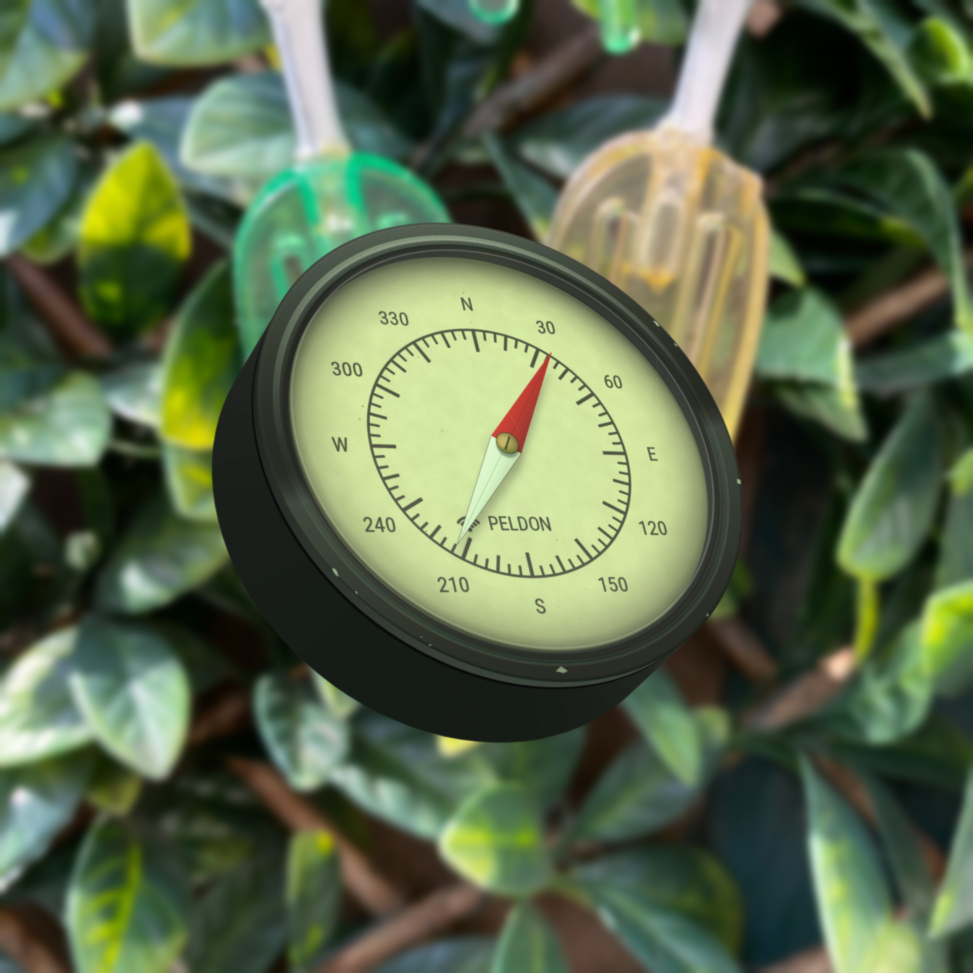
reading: 35
